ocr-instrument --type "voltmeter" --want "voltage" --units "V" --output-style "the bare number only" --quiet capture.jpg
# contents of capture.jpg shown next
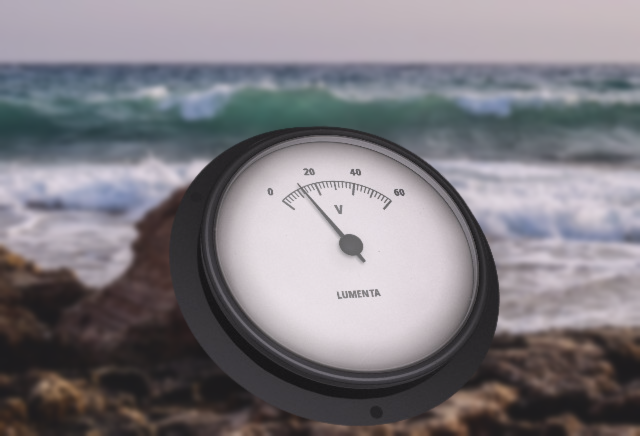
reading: 10
